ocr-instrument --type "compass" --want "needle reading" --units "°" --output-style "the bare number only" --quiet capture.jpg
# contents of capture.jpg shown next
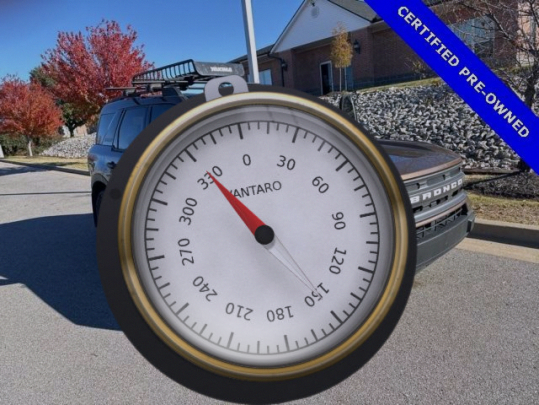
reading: 330
